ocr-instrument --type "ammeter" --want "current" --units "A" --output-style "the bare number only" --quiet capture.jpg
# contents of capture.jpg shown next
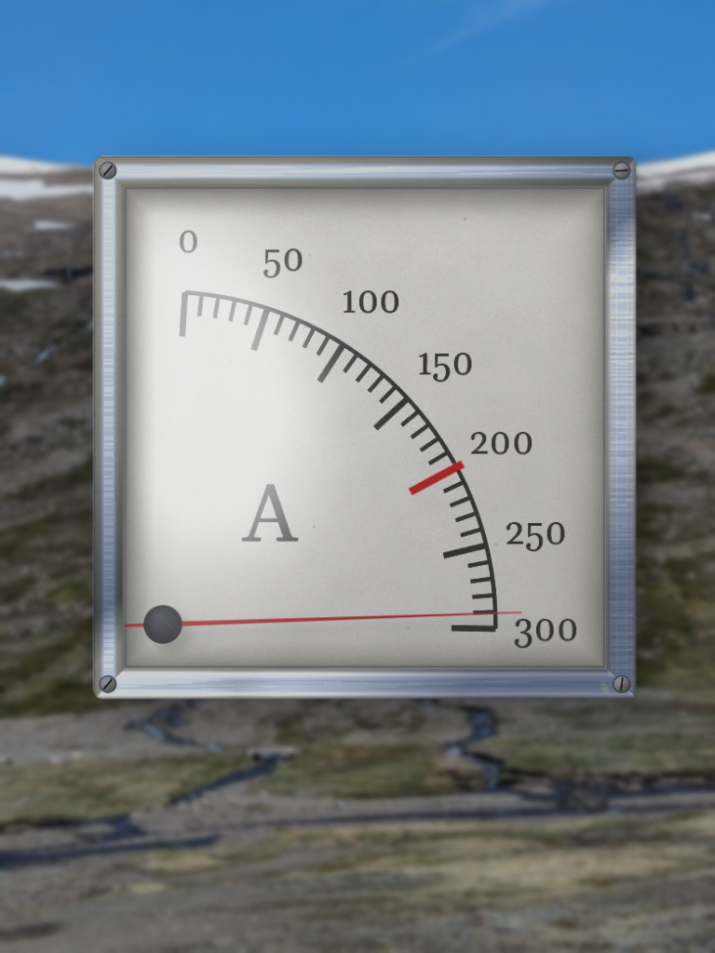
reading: 290
